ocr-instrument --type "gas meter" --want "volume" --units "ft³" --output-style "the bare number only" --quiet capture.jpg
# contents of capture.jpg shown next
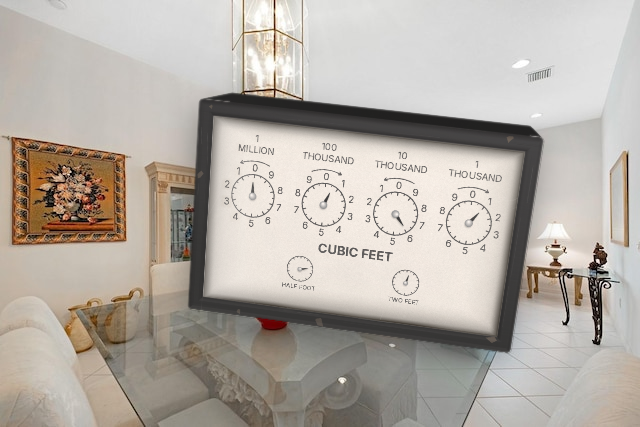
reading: 6100
